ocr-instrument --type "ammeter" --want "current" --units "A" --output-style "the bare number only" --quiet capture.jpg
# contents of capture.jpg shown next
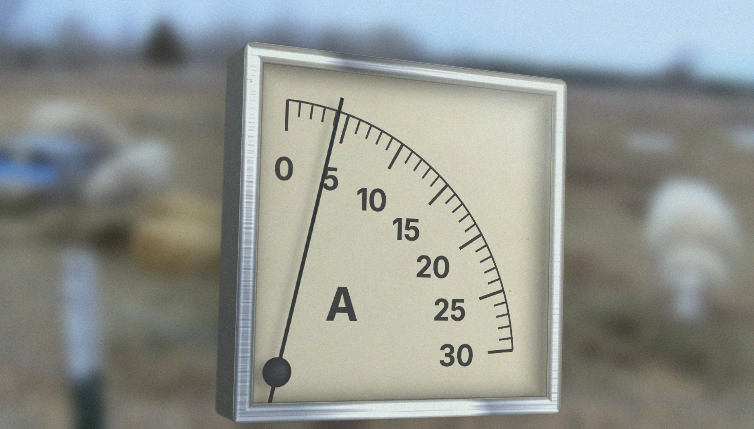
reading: 4
